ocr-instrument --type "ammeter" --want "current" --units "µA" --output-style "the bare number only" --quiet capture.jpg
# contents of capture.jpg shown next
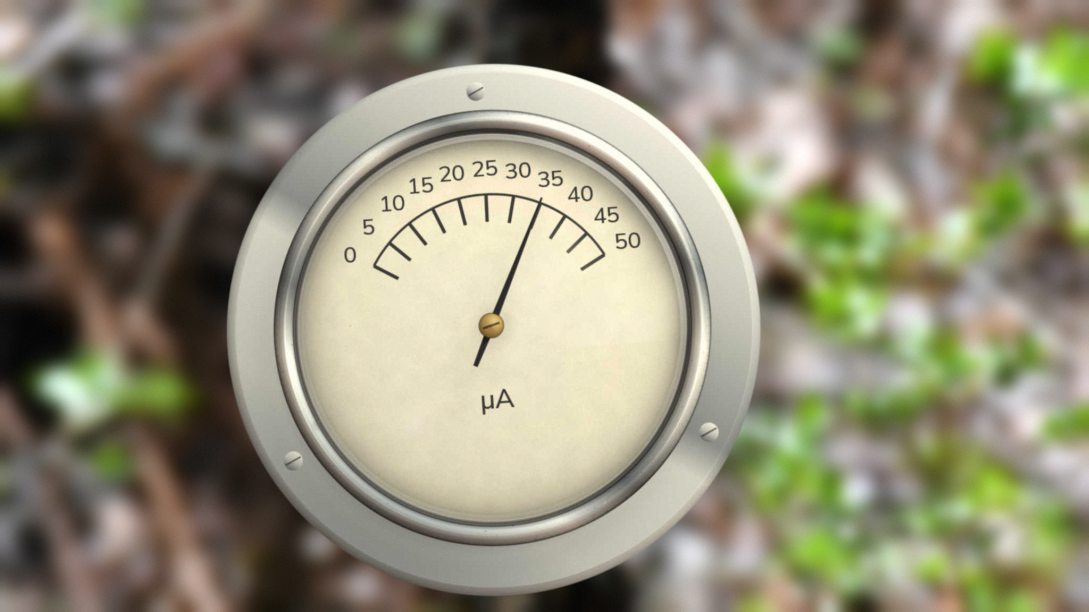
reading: 35
